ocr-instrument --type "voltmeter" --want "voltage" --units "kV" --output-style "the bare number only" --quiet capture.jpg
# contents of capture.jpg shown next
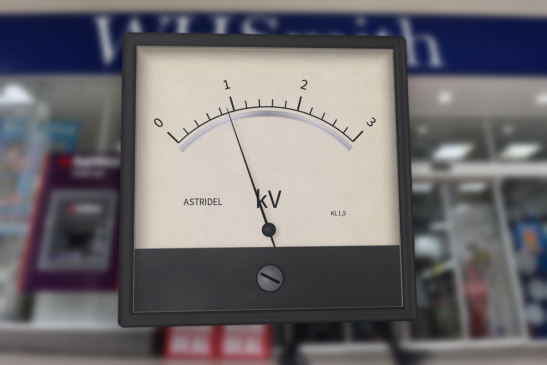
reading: 0.9
